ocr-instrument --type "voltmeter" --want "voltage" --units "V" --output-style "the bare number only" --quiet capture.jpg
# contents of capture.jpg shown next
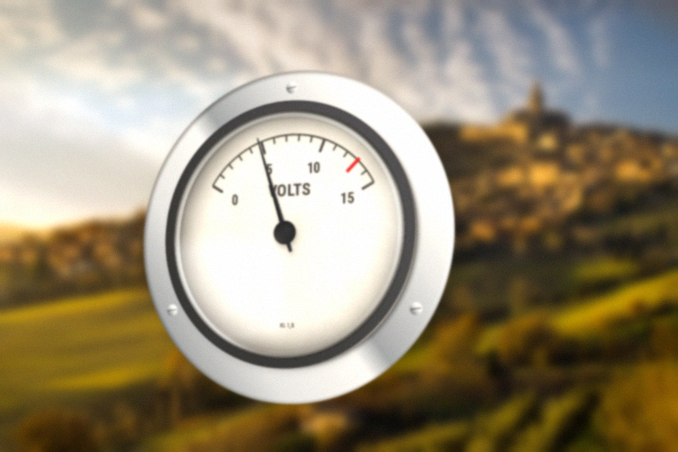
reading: 5
